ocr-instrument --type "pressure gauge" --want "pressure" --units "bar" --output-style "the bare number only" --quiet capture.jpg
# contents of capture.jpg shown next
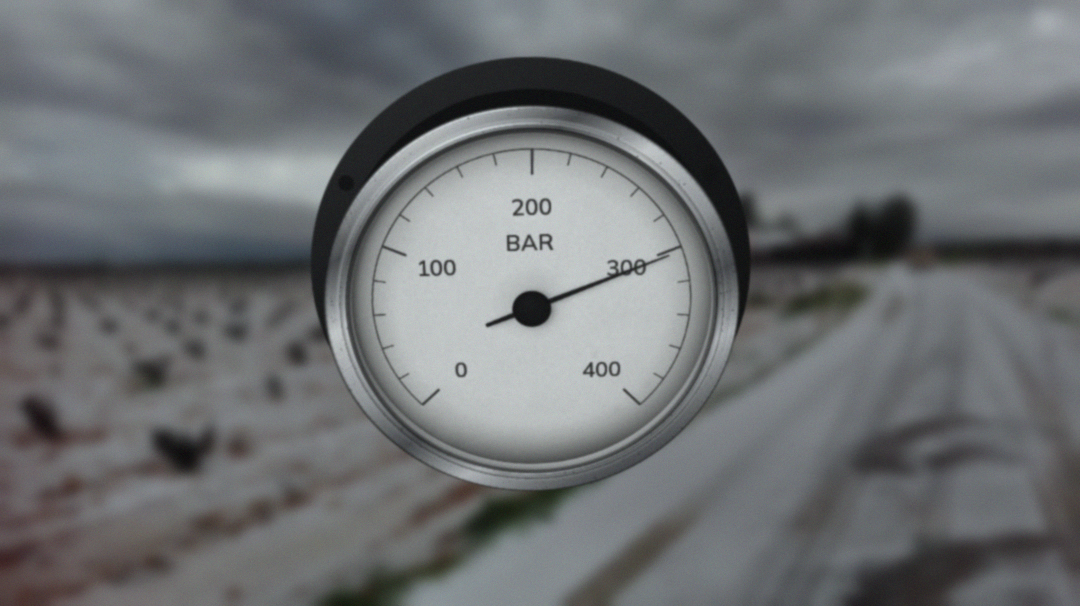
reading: 300
